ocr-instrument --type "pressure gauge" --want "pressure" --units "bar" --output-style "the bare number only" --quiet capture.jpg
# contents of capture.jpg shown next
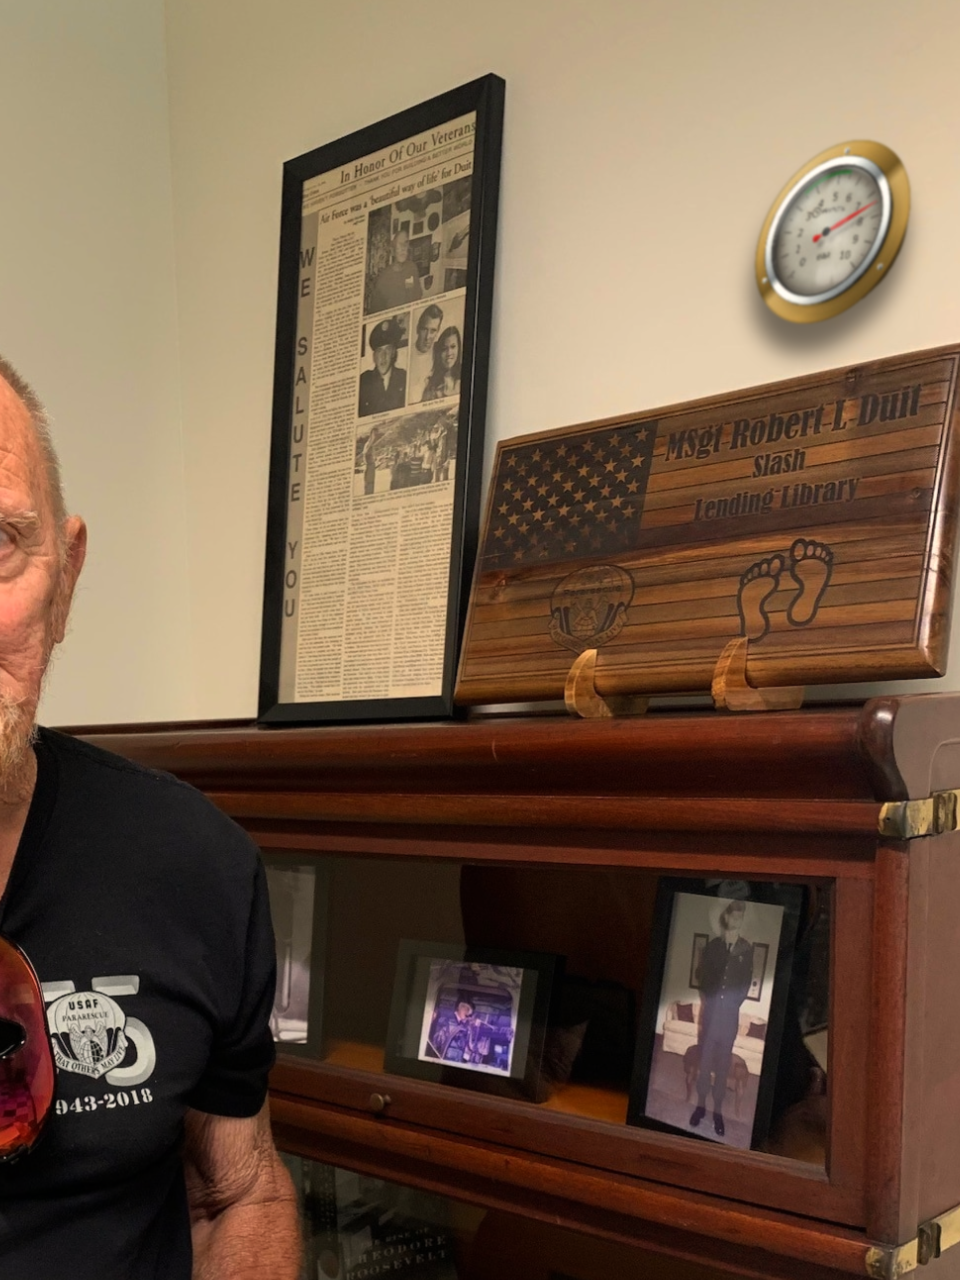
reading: 7.5
